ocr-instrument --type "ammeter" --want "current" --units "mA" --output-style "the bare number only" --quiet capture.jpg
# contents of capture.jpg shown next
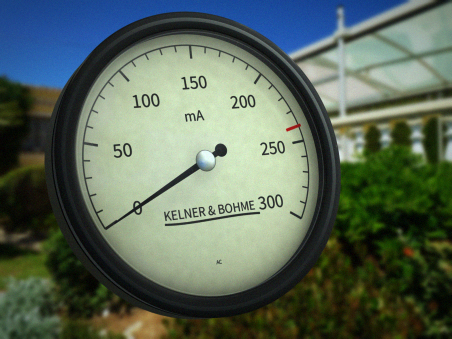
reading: 0
